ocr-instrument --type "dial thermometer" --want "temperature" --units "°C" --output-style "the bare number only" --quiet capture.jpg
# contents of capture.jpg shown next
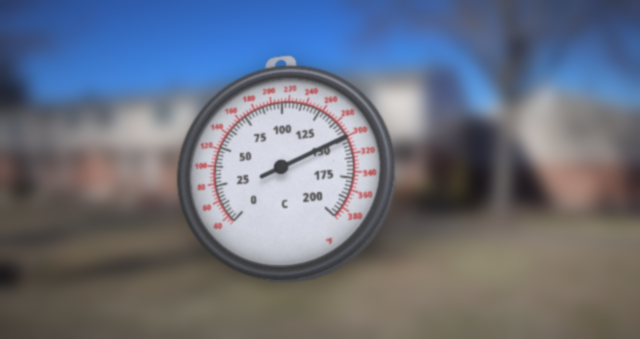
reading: 150
